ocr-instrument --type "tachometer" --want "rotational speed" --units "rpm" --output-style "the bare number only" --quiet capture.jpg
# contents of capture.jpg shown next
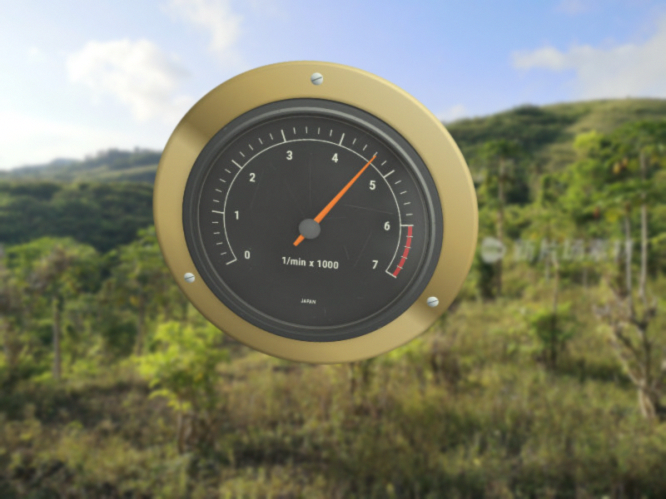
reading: 4600
